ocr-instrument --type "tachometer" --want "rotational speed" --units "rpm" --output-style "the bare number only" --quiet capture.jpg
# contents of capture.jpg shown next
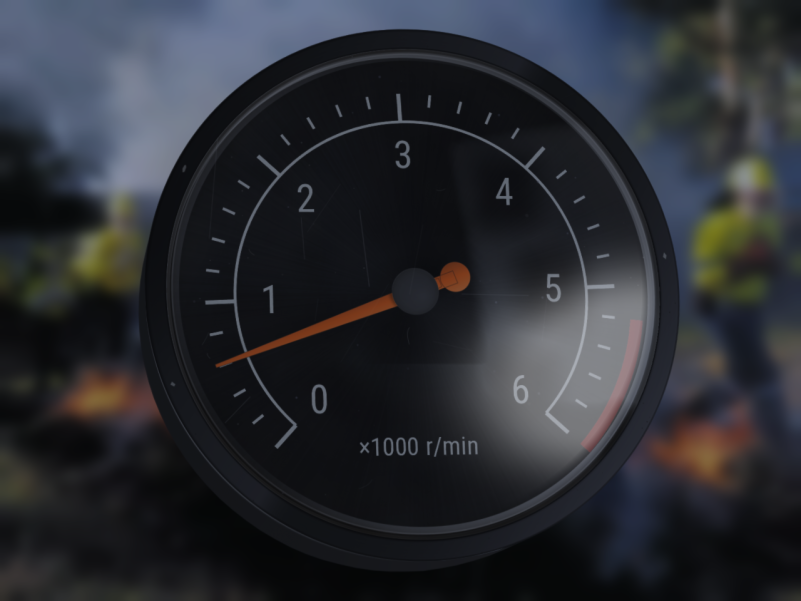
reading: 600
